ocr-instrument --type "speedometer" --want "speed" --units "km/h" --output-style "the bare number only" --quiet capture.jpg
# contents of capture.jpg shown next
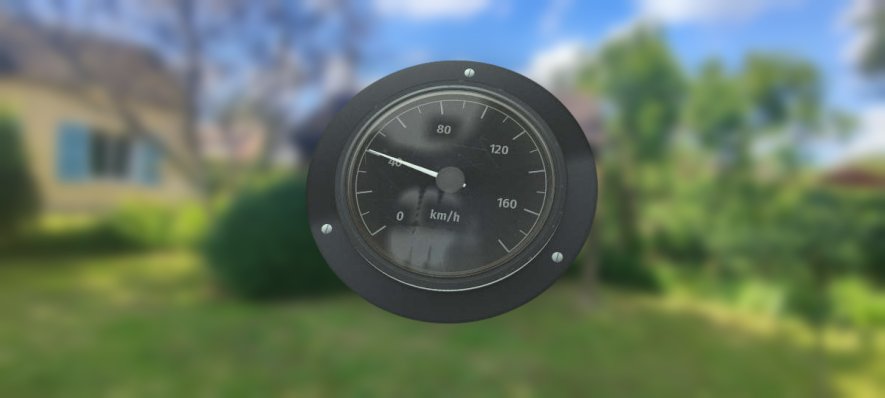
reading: 40
